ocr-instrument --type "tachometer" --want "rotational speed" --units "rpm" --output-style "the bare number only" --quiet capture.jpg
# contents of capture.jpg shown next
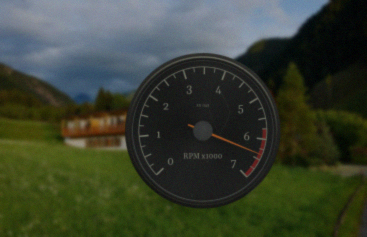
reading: 6375
